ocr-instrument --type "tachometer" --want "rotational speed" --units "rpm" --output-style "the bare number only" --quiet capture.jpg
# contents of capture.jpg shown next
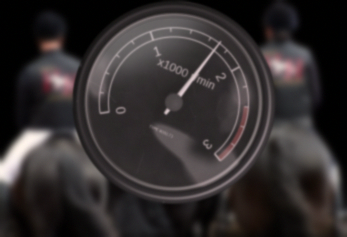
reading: 1700
